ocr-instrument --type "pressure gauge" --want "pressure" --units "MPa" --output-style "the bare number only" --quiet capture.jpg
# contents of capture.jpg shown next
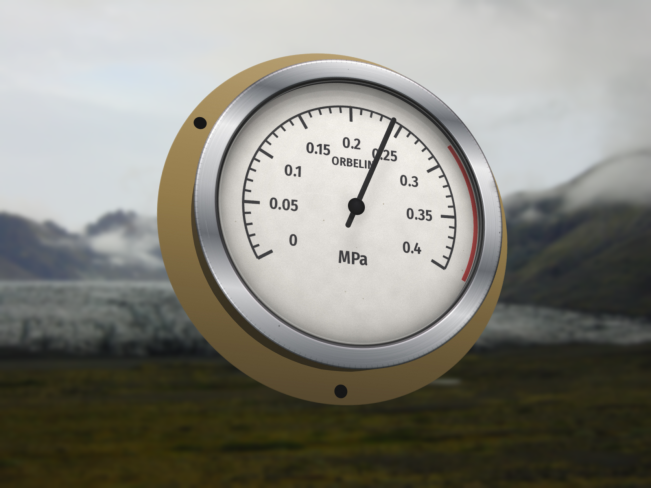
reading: 0.24
